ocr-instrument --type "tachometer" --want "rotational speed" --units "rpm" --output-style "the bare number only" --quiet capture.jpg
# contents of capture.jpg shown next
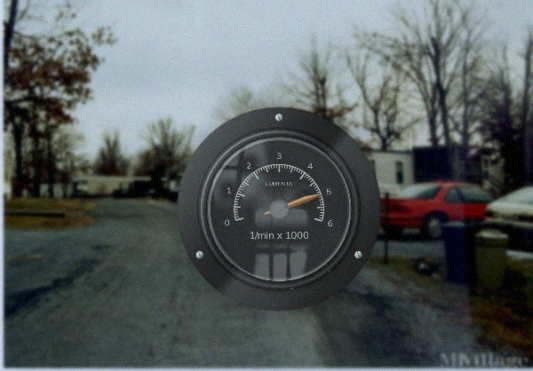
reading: 5000
